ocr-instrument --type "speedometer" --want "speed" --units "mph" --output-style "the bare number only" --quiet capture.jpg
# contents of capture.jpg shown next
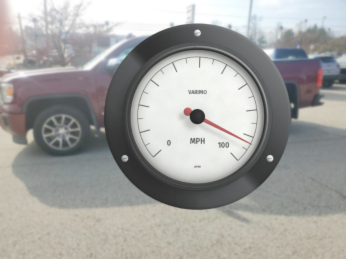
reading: 92.5
